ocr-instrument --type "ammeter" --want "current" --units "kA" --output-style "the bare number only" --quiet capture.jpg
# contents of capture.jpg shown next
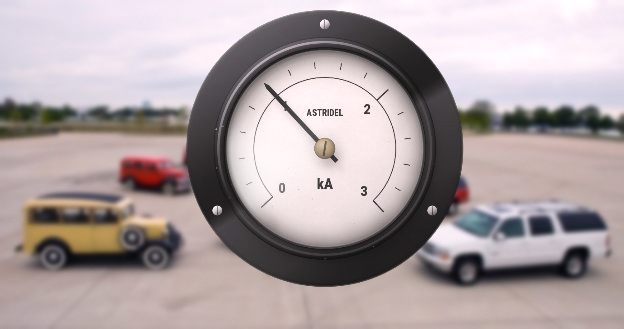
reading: 1
